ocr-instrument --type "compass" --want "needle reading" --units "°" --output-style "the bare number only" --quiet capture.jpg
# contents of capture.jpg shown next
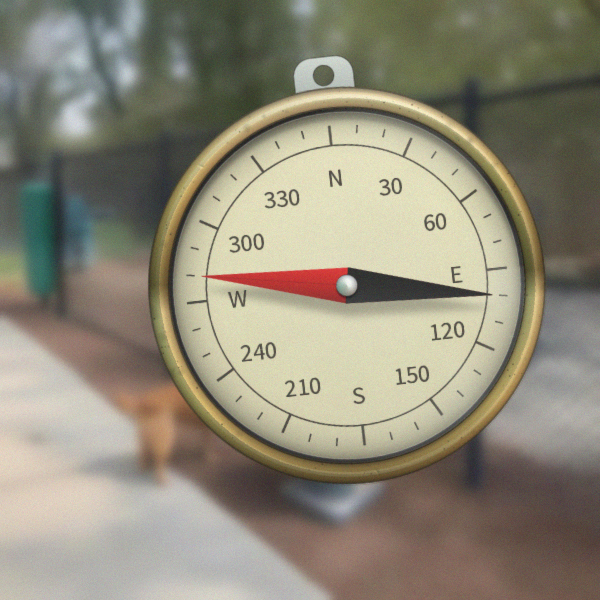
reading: 280
